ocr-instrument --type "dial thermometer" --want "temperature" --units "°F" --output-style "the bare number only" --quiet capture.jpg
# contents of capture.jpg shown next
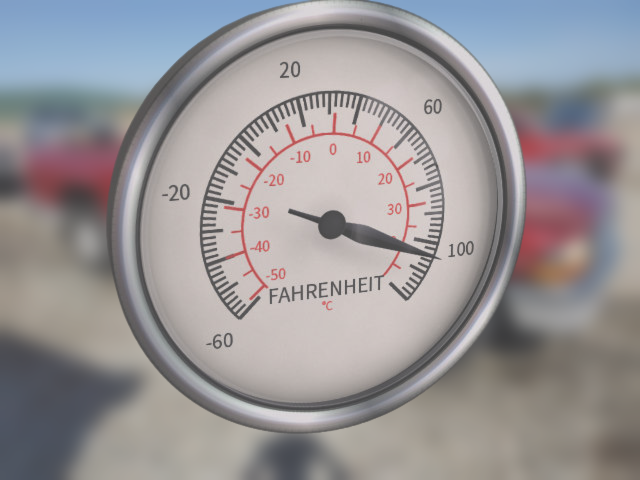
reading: 104
